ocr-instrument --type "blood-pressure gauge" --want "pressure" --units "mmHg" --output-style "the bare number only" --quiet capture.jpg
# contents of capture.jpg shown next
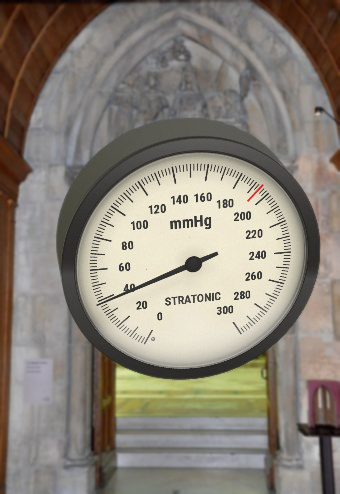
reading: 40
